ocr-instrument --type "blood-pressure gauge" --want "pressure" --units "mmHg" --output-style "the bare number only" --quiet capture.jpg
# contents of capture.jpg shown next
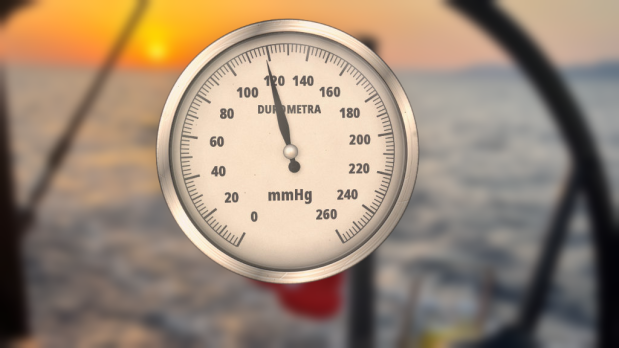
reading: 118
